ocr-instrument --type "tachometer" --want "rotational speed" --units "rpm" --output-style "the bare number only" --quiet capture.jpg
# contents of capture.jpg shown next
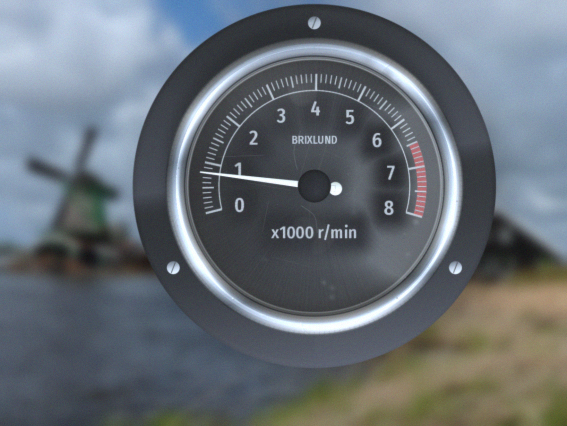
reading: 800
